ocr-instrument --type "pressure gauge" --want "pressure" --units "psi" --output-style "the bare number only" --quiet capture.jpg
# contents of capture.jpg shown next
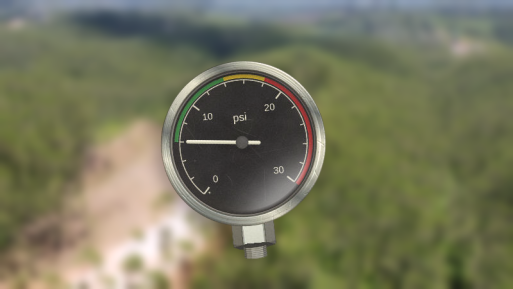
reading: 6
